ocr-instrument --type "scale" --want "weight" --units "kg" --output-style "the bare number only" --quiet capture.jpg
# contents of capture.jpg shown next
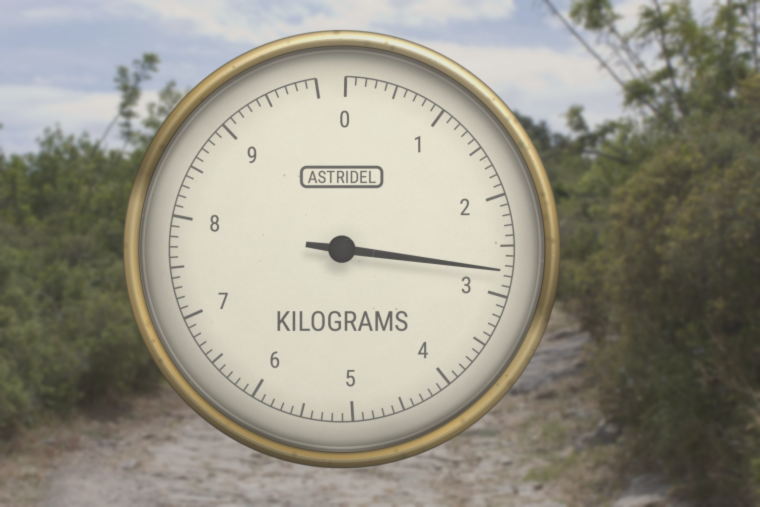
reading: 2.75
